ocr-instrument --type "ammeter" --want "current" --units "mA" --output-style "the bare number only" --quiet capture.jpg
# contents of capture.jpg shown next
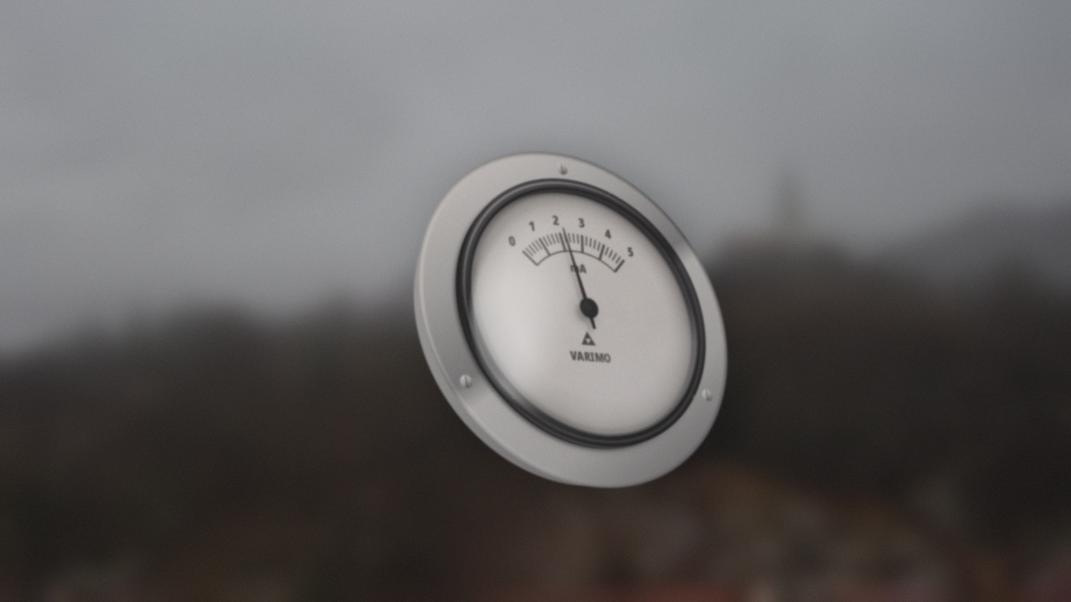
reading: 2
